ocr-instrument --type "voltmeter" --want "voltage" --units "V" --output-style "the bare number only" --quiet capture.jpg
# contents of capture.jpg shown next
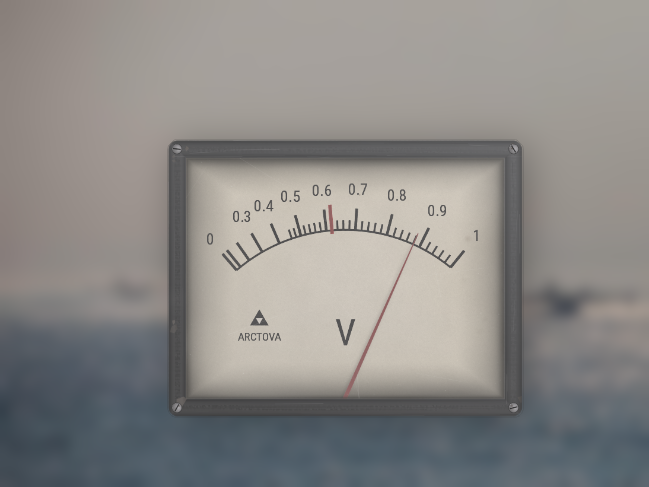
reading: 0.88
